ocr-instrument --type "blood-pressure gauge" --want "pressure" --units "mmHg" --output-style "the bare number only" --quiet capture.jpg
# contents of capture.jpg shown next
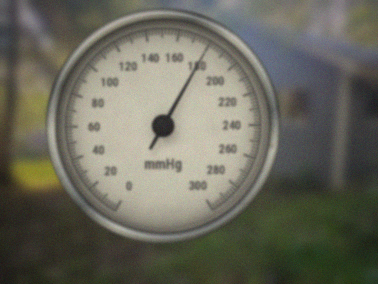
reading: 180
